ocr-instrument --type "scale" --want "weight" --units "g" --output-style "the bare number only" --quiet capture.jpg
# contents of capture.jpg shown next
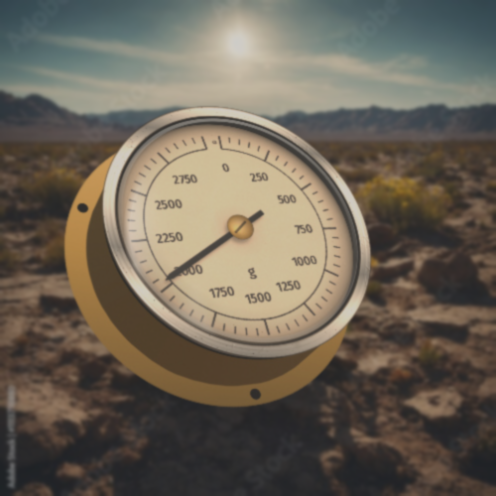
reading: 2025
